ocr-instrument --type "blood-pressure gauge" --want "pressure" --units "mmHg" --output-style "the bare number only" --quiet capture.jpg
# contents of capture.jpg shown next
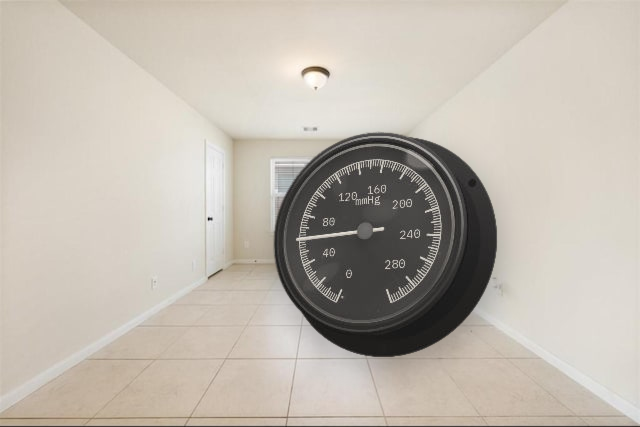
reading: 60
